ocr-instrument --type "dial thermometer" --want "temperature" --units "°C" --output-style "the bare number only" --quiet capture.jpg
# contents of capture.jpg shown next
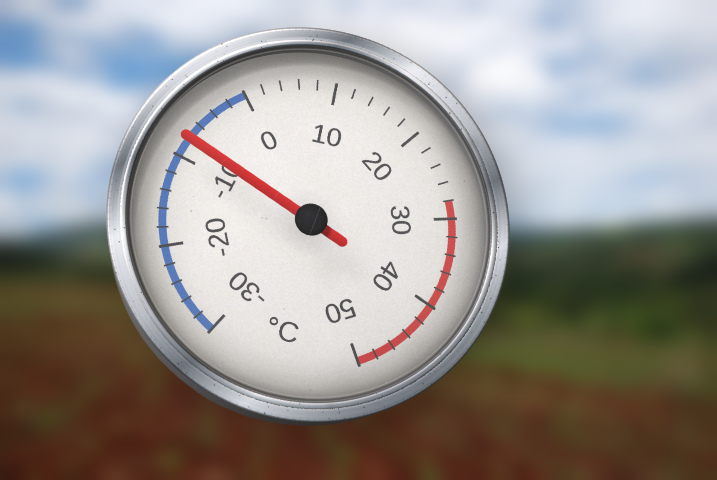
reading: -8
